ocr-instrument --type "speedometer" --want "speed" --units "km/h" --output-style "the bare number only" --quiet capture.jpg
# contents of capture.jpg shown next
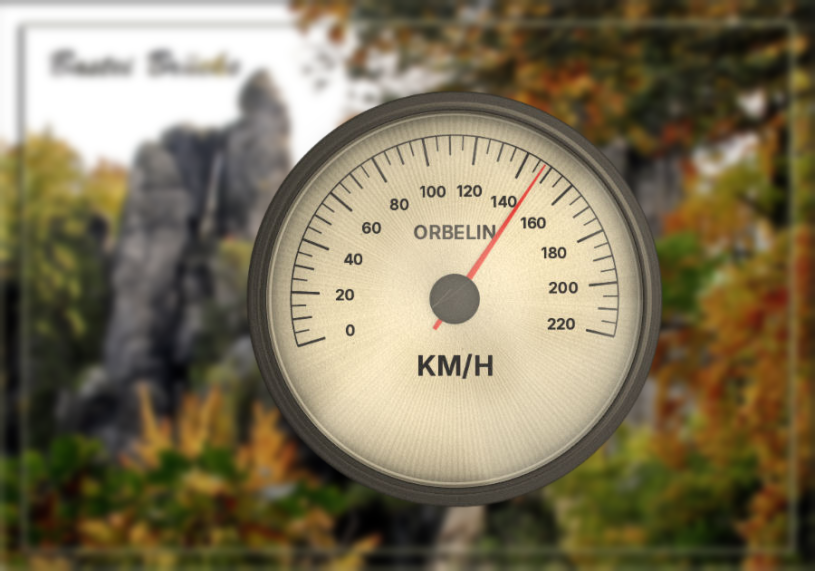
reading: 147.5
